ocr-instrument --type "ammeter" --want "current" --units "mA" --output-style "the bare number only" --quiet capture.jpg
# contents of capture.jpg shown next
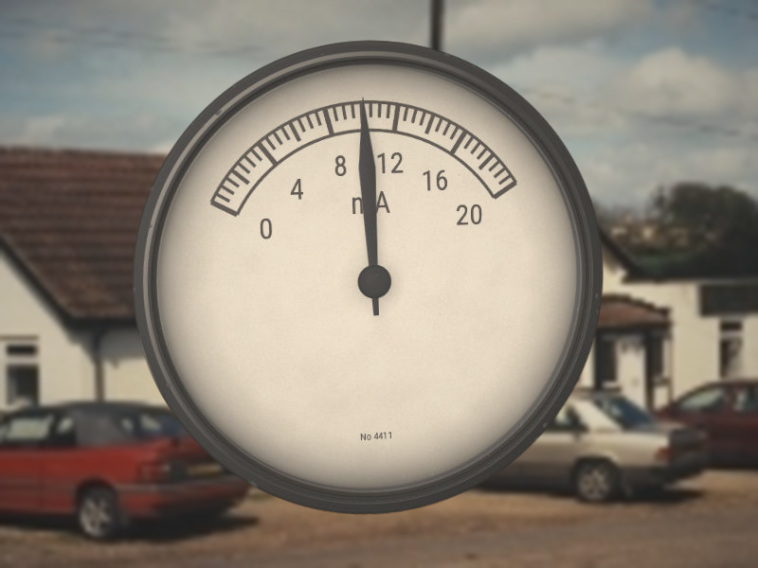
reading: 10
